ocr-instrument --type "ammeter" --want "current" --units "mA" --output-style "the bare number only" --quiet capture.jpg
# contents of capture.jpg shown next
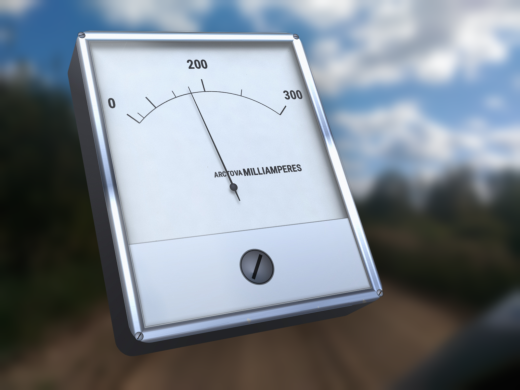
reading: 175
